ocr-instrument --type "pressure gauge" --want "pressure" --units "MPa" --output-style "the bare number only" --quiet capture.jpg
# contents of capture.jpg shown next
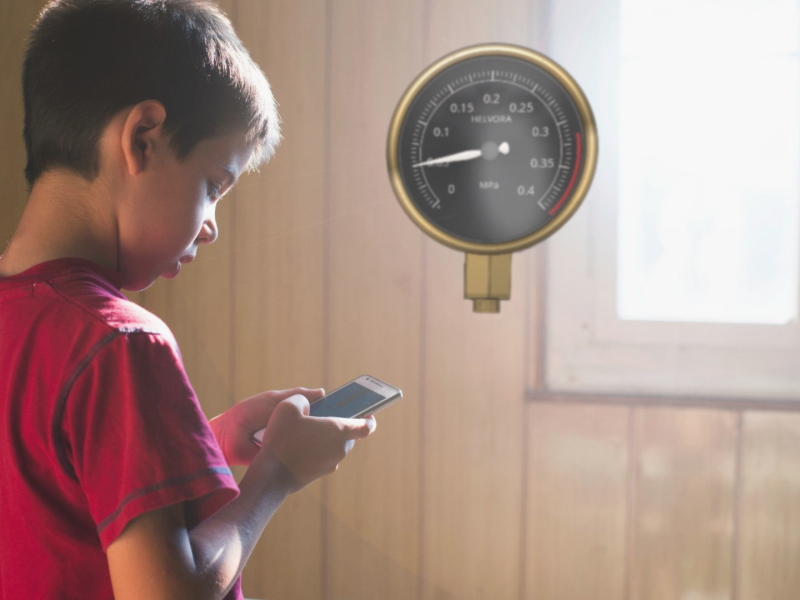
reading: 0.05
